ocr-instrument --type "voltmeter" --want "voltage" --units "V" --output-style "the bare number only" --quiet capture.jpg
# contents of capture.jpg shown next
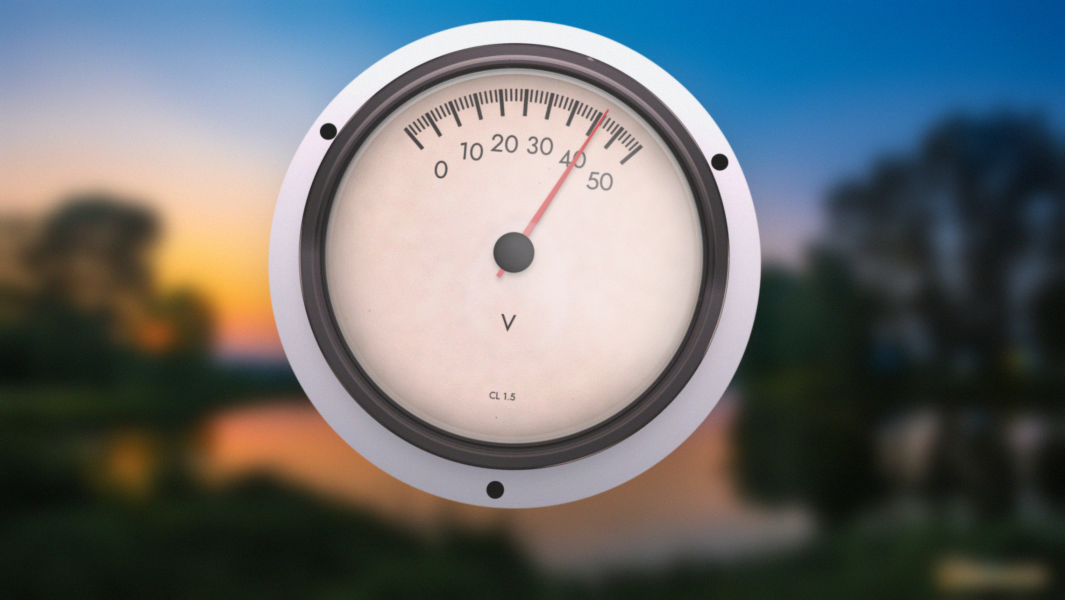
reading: 41
